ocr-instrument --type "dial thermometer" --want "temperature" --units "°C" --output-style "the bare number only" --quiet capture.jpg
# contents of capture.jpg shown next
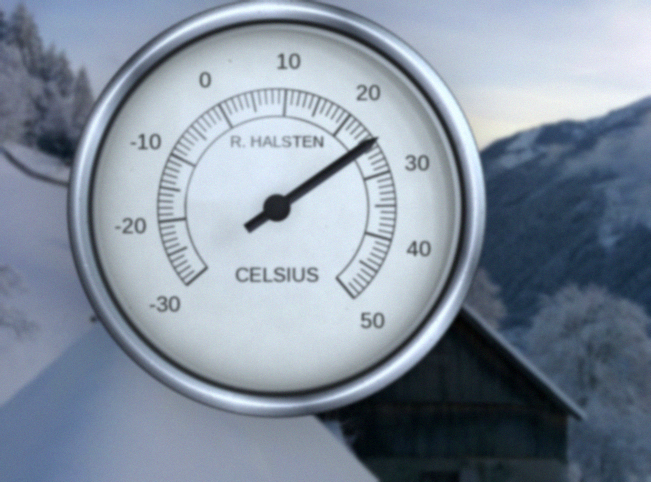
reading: 25
